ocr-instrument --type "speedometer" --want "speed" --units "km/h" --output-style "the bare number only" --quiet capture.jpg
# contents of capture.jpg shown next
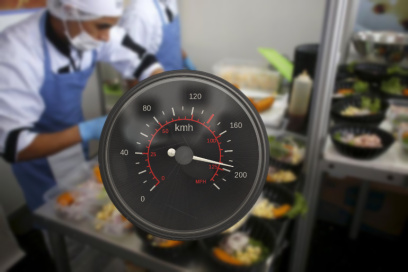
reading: 195
